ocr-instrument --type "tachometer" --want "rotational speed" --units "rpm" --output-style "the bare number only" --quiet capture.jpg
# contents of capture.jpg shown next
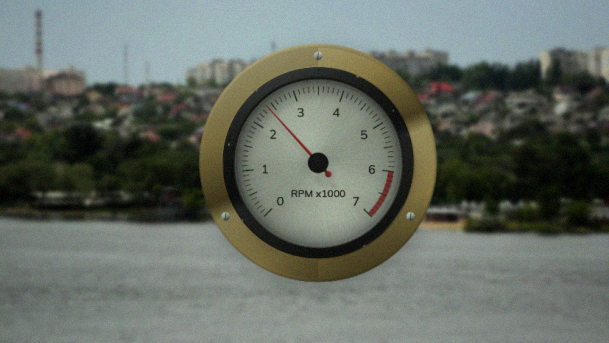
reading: 2400
